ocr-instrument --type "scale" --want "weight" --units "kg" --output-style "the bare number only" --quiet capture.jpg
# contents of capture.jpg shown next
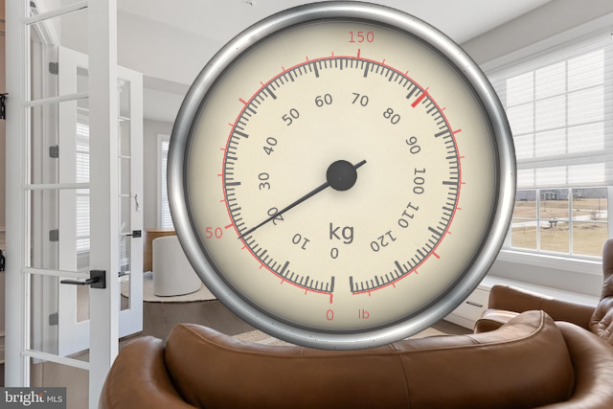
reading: 20
